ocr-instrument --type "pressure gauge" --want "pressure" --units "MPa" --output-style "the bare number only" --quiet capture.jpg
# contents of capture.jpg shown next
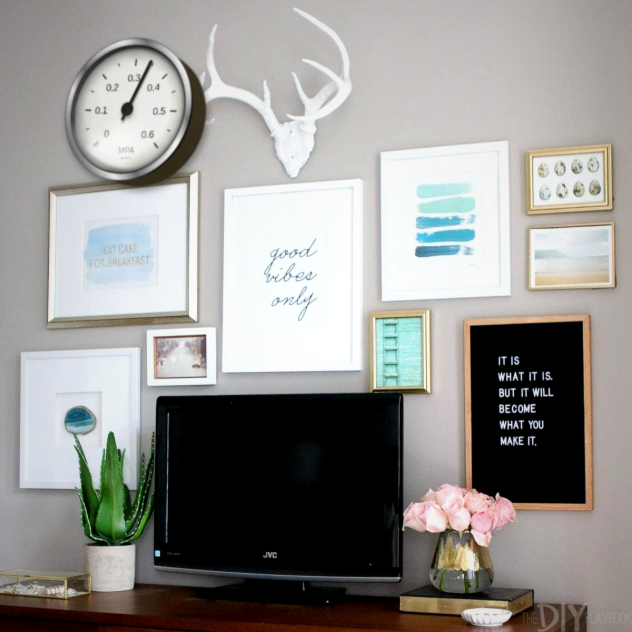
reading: 0.35
